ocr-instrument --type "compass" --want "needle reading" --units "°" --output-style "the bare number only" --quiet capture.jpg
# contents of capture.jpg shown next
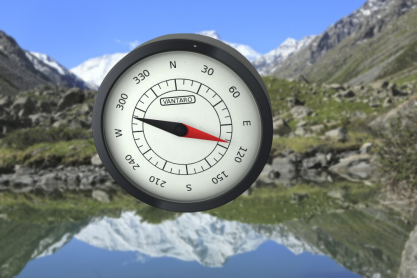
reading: 110
